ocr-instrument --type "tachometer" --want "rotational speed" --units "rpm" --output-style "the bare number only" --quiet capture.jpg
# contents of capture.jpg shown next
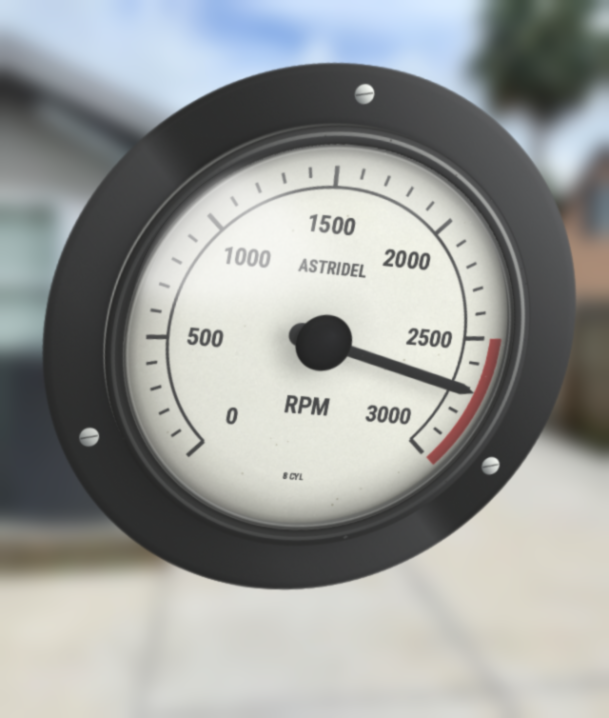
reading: 2700
